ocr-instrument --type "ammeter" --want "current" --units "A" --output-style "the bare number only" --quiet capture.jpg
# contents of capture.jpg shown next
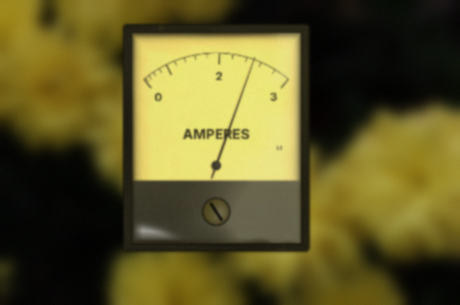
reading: 2.5
